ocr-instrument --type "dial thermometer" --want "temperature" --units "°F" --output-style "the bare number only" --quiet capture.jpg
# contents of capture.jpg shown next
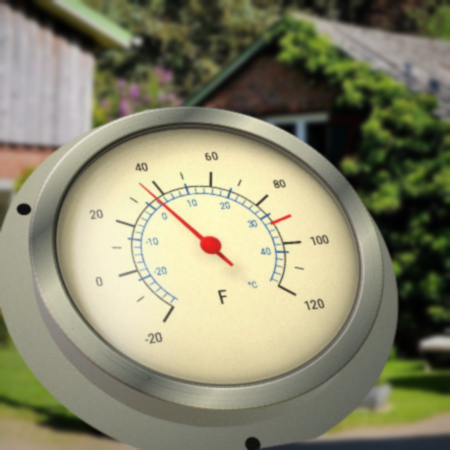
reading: 35
